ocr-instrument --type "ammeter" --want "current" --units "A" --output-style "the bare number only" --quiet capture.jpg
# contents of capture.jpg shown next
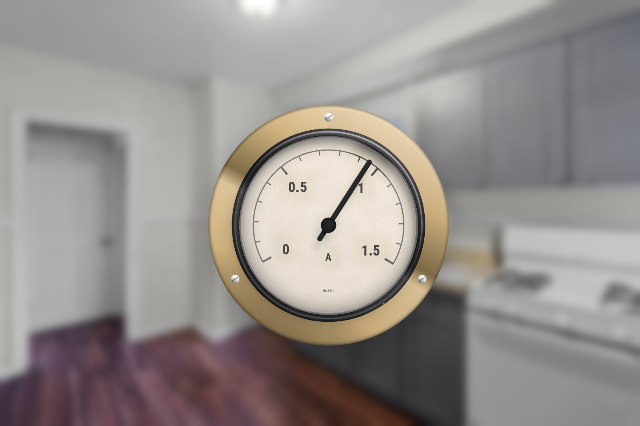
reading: 0.95
